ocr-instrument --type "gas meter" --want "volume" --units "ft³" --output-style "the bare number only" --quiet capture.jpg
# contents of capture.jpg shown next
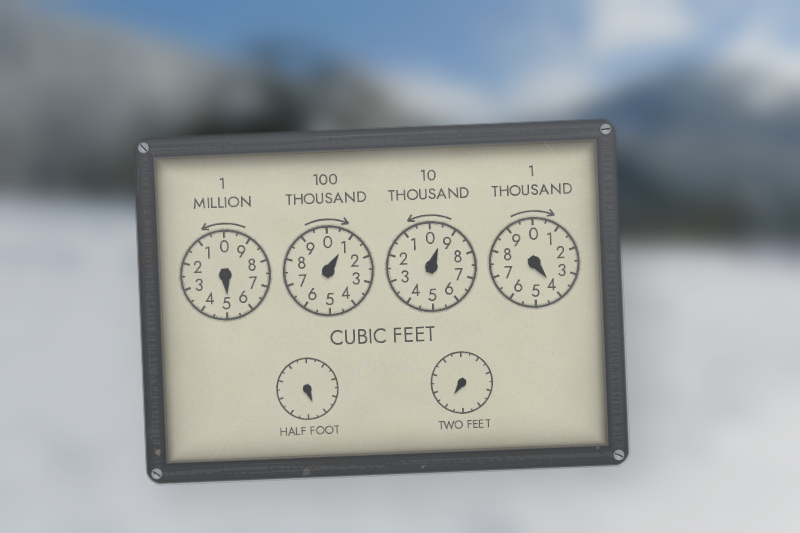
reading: 509400
